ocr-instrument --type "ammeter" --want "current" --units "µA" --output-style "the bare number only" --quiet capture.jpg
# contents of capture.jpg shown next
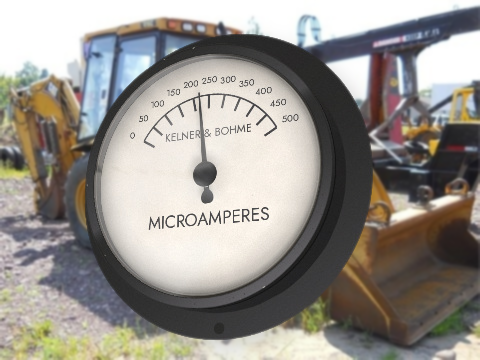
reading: 225
